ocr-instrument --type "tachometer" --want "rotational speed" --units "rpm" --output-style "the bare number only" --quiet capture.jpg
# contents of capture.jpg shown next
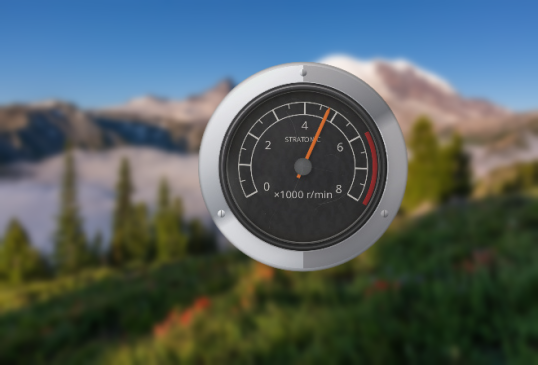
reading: 4750
